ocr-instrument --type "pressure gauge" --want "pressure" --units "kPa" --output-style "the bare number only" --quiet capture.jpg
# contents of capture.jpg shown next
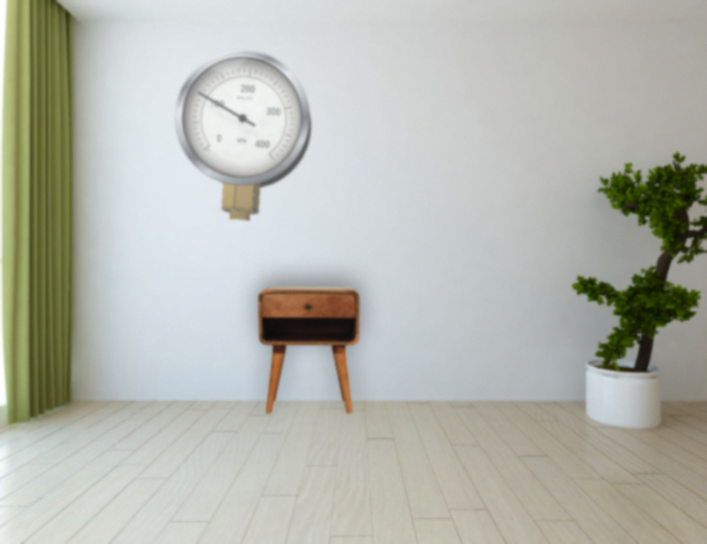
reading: 100
